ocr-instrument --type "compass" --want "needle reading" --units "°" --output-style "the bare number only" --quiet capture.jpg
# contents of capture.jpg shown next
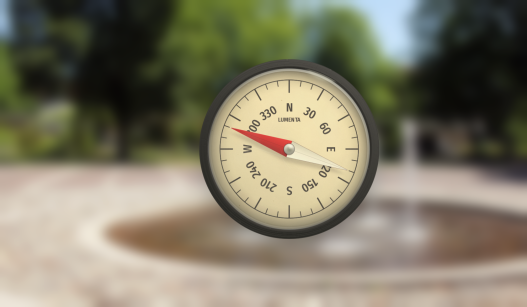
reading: 290
